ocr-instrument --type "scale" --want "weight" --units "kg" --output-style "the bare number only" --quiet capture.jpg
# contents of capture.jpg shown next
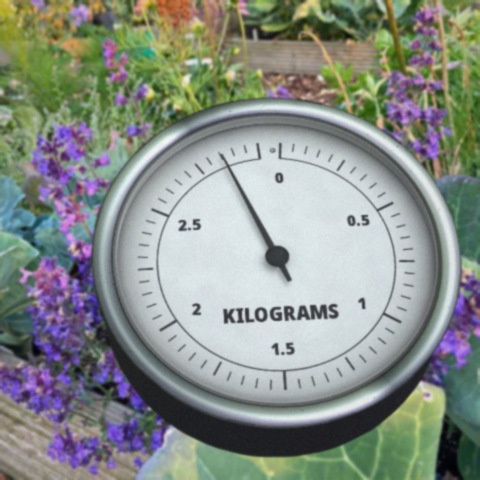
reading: 2.85
